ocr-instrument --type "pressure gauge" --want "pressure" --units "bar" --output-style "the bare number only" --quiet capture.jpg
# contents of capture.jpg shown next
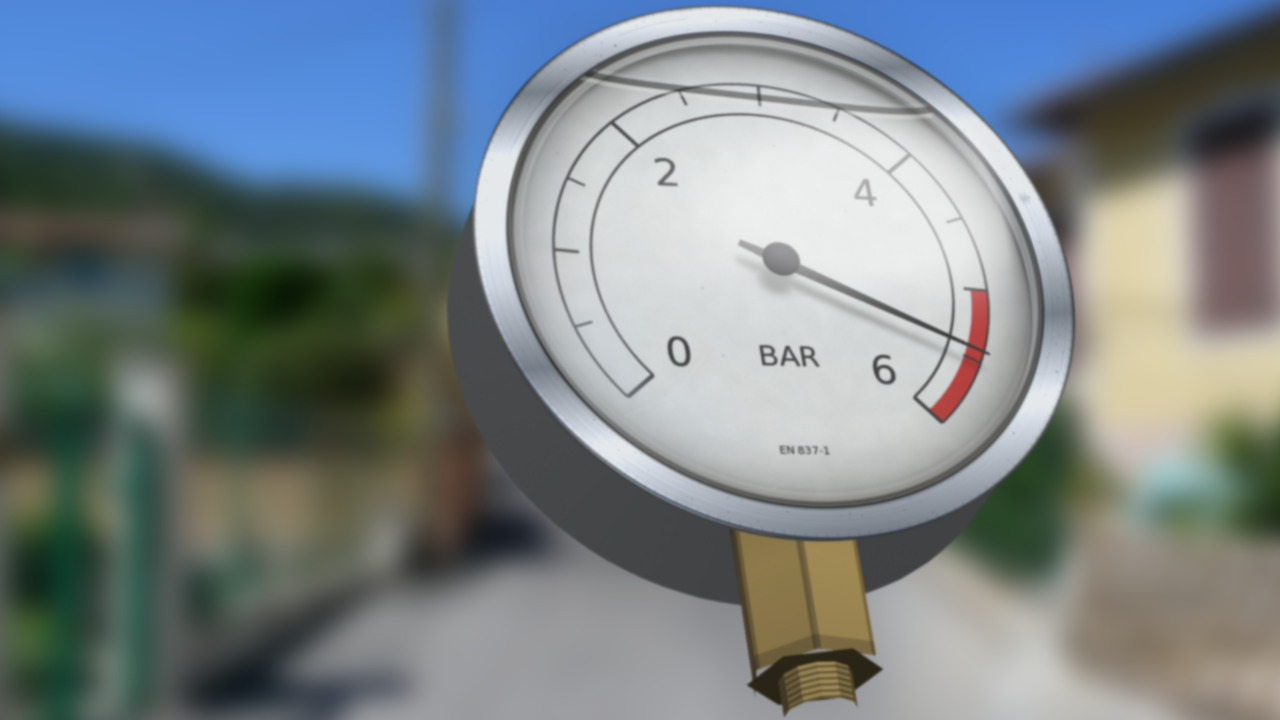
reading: 5.5
